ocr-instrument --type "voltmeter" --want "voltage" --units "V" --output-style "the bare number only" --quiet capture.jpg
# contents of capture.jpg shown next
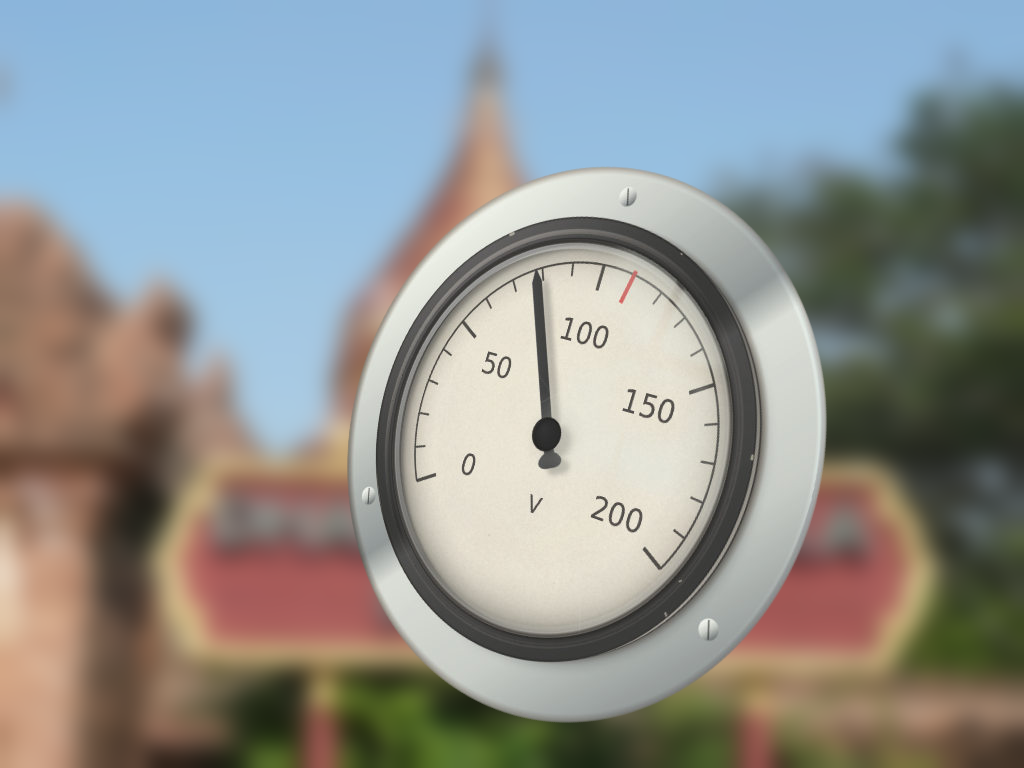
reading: 80
